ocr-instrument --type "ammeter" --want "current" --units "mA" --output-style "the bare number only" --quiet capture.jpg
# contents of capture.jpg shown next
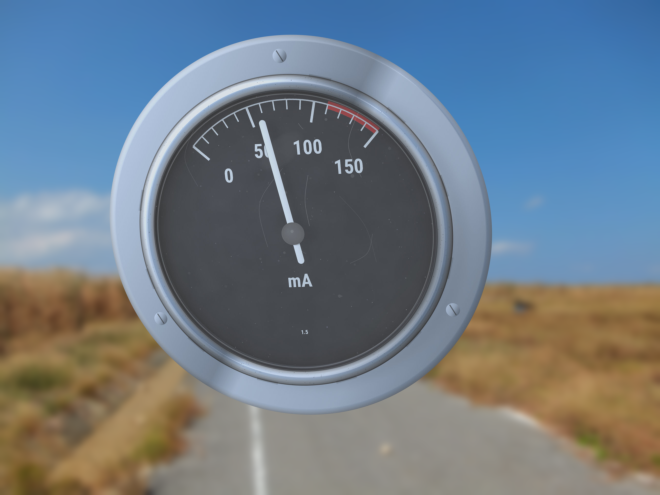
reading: 60
